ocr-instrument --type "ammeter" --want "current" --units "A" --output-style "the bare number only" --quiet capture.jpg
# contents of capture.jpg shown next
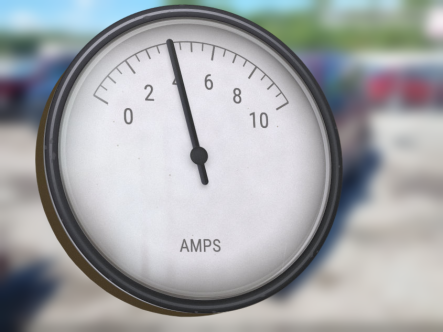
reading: 4
